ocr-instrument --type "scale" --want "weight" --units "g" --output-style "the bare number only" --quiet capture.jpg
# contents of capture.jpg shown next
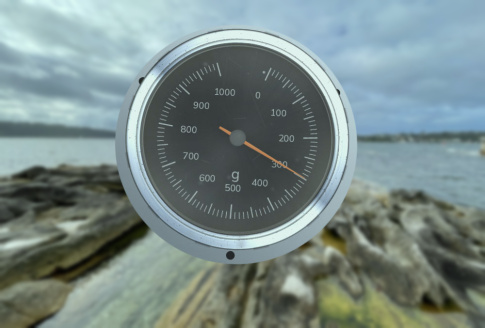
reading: 300
